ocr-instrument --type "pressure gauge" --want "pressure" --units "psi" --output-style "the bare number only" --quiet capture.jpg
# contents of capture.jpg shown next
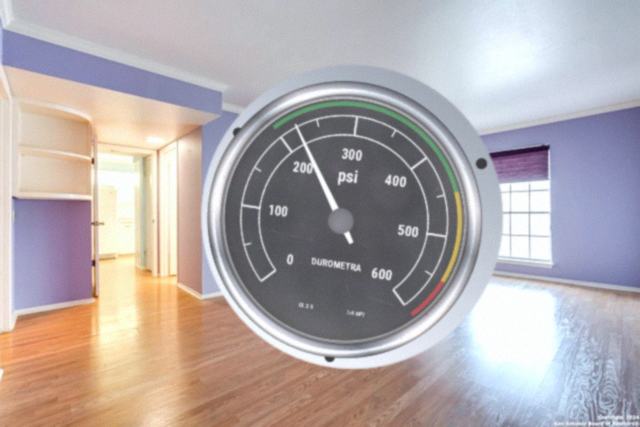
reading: 225
